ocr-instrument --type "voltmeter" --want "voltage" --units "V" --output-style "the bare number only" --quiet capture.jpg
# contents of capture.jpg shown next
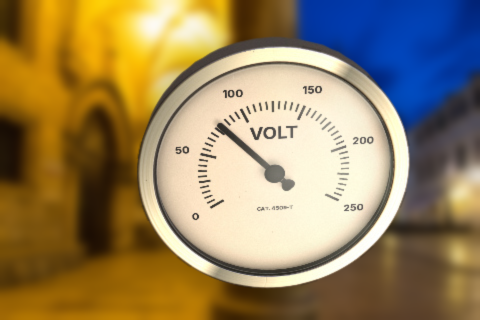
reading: 80
